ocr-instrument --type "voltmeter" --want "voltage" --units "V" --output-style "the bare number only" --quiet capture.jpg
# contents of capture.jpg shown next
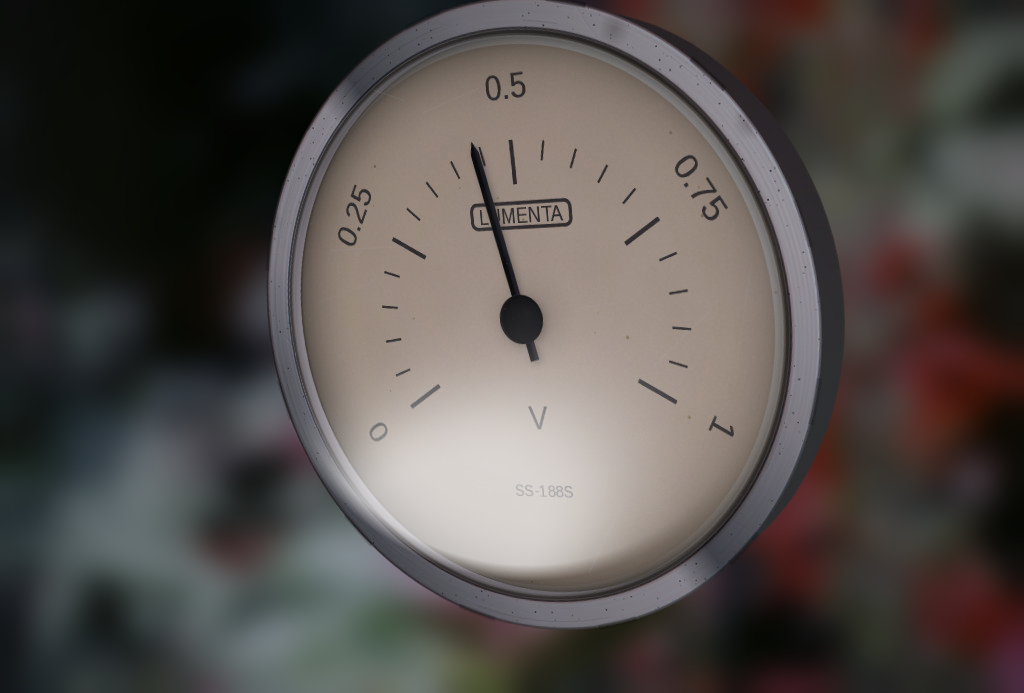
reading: 0.45
